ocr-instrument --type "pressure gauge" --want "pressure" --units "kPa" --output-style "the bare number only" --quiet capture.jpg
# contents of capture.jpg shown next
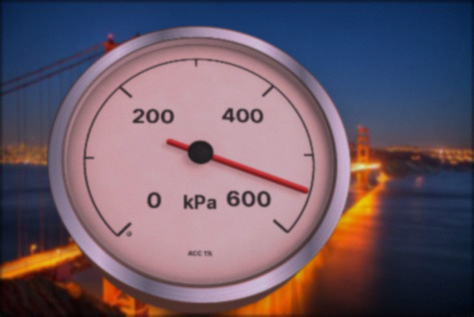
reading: 550
